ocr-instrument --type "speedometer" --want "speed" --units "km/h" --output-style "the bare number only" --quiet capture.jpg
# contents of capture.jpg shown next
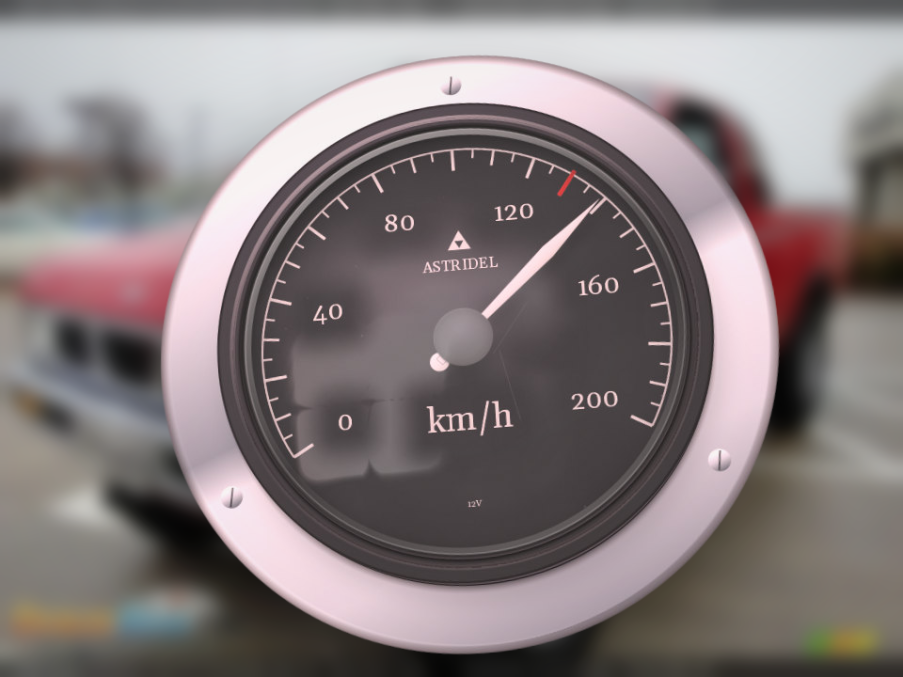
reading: 140
